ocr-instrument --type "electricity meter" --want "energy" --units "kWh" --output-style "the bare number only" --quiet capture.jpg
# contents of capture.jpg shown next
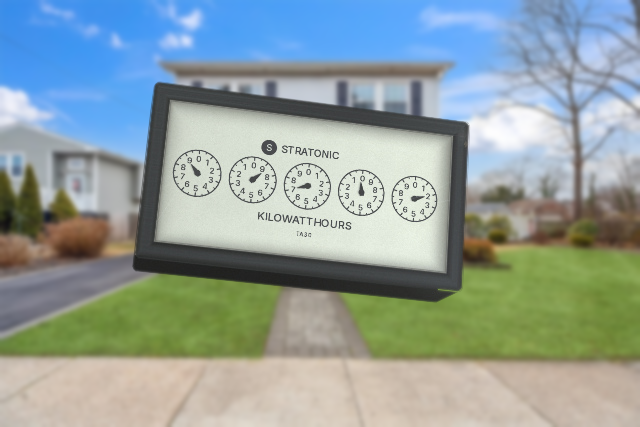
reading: 88702
